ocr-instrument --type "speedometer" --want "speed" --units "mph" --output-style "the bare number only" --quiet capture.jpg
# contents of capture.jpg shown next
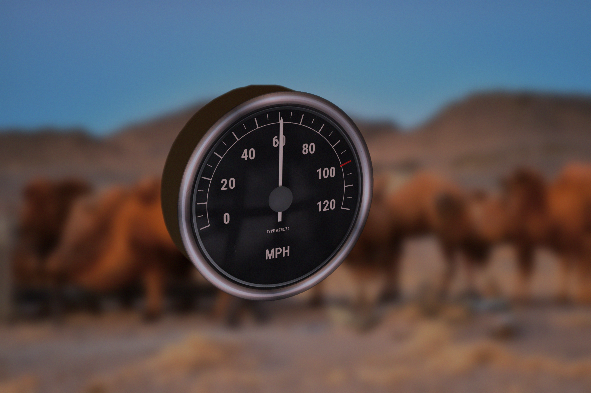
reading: 60
